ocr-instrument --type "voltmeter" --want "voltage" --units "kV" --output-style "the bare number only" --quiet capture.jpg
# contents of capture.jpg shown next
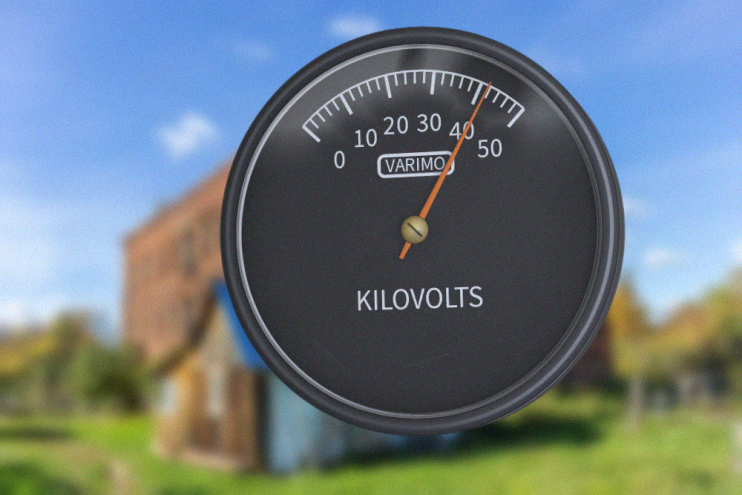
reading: 42
